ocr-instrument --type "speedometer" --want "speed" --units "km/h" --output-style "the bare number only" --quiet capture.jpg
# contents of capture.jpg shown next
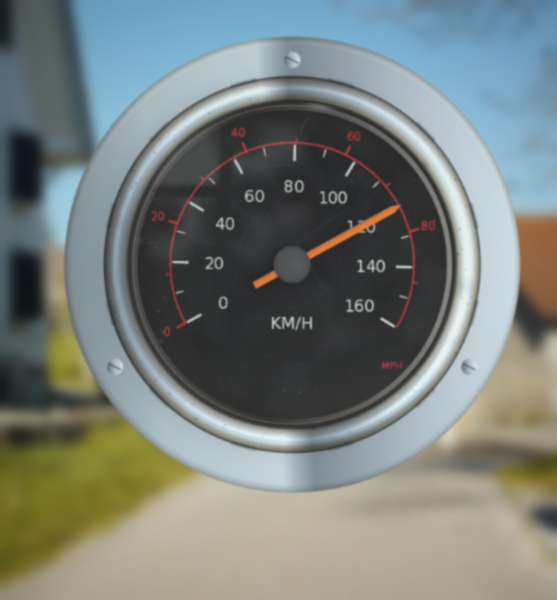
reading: 120
